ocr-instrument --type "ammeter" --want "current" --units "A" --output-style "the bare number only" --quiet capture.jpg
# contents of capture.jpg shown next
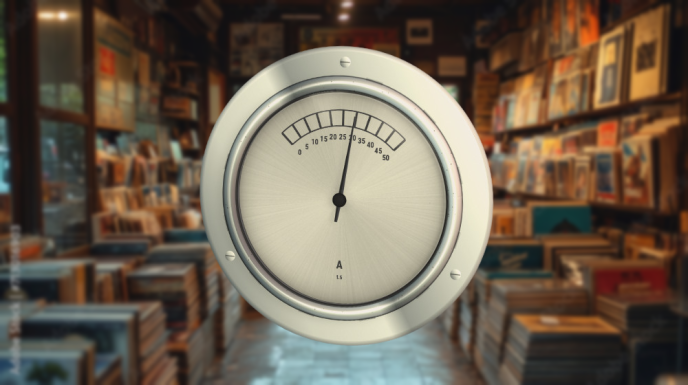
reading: 30
